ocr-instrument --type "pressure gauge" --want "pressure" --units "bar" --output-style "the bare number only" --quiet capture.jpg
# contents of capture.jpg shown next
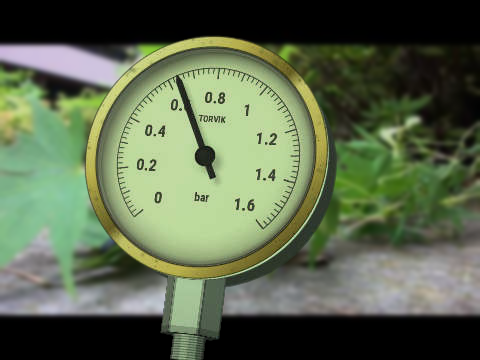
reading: 0.64
